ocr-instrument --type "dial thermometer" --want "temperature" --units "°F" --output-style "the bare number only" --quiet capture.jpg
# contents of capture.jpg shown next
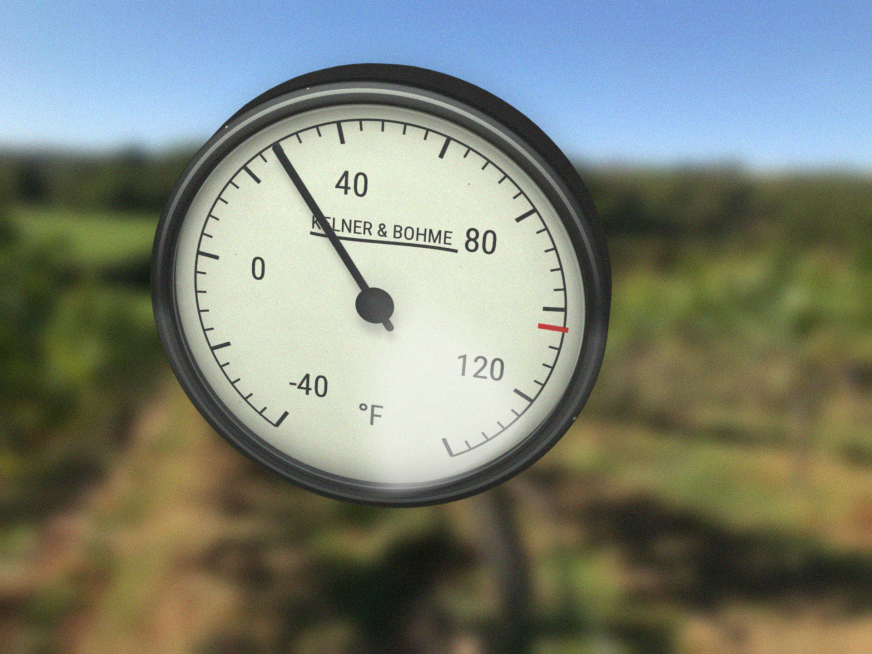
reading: 28
